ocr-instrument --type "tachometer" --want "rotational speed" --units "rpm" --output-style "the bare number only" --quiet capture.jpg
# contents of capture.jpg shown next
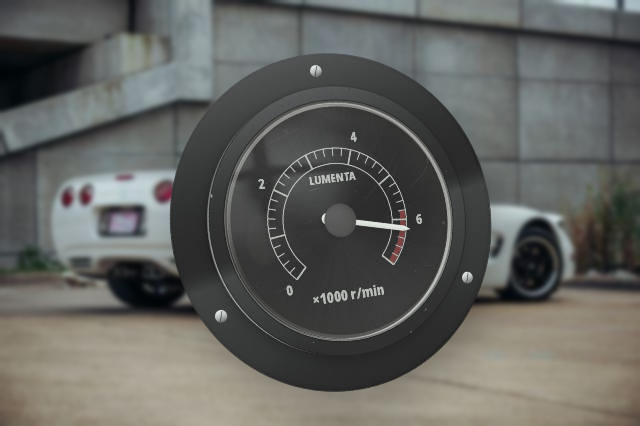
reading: 6200
